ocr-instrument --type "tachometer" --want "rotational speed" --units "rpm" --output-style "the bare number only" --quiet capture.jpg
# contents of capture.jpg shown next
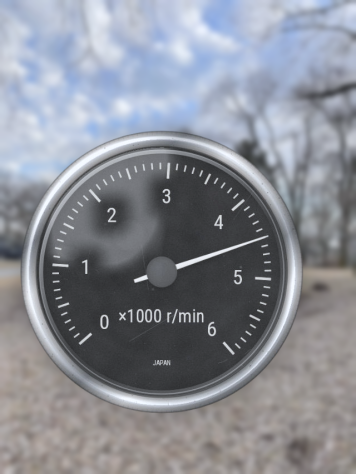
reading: 4500
